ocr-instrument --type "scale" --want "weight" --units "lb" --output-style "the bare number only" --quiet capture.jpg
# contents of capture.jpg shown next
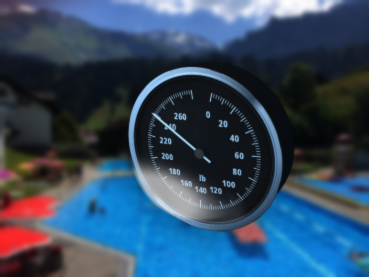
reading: 240
